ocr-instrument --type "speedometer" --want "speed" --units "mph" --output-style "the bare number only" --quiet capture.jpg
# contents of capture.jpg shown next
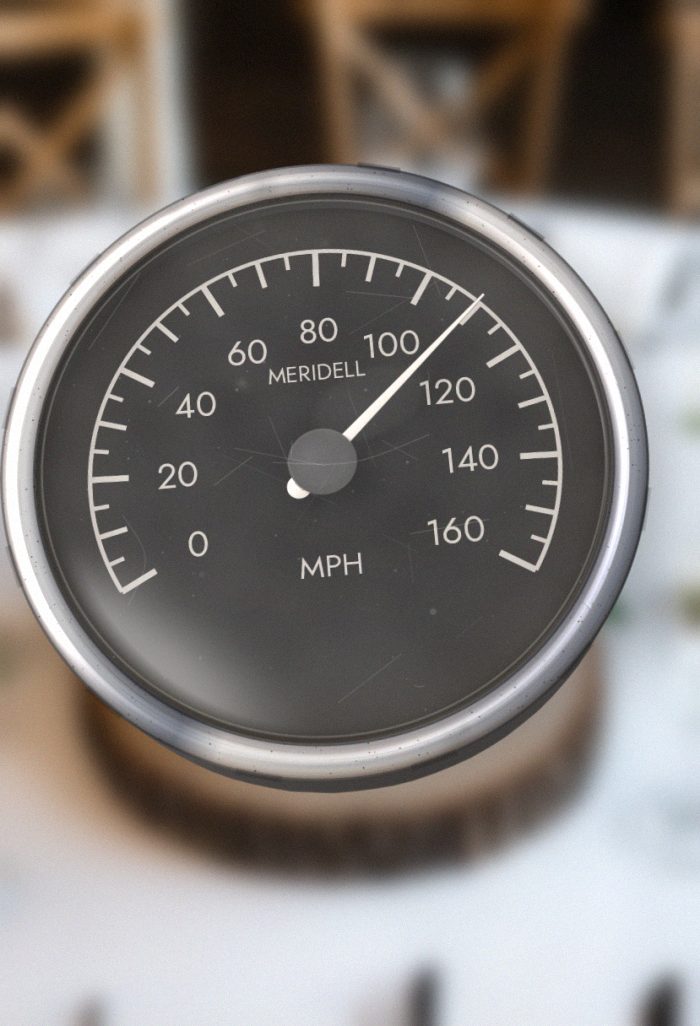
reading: 110
